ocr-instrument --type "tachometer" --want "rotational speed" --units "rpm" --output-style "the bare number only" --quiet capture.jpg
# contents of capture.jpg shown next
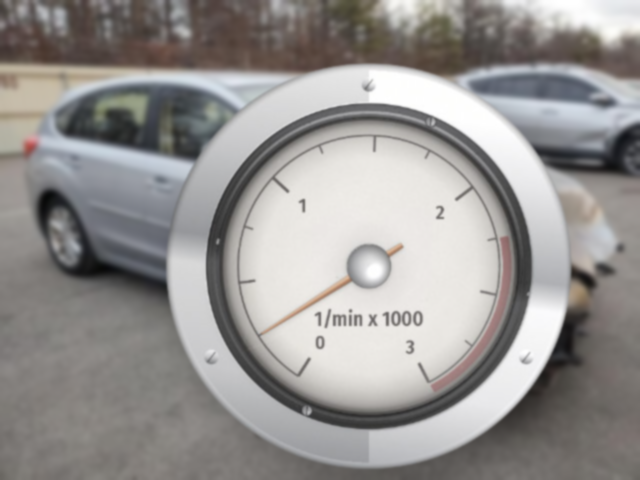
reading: 250
